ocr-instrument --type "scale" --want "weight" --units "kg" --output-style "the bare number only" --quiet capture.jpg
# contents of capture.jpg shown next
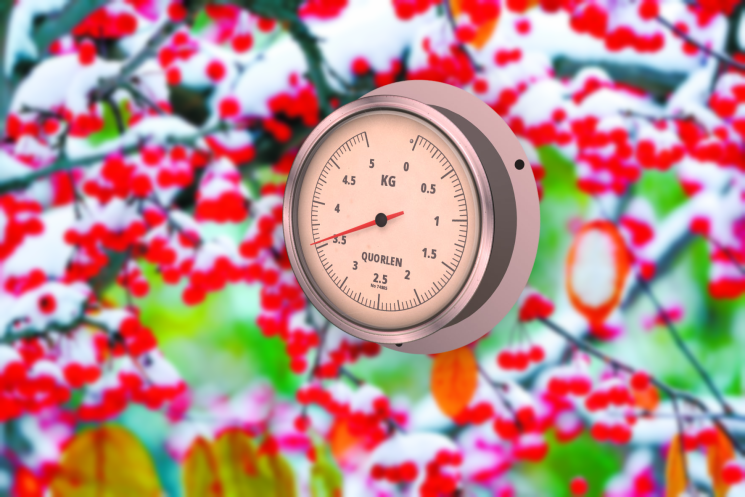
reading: 3.55
